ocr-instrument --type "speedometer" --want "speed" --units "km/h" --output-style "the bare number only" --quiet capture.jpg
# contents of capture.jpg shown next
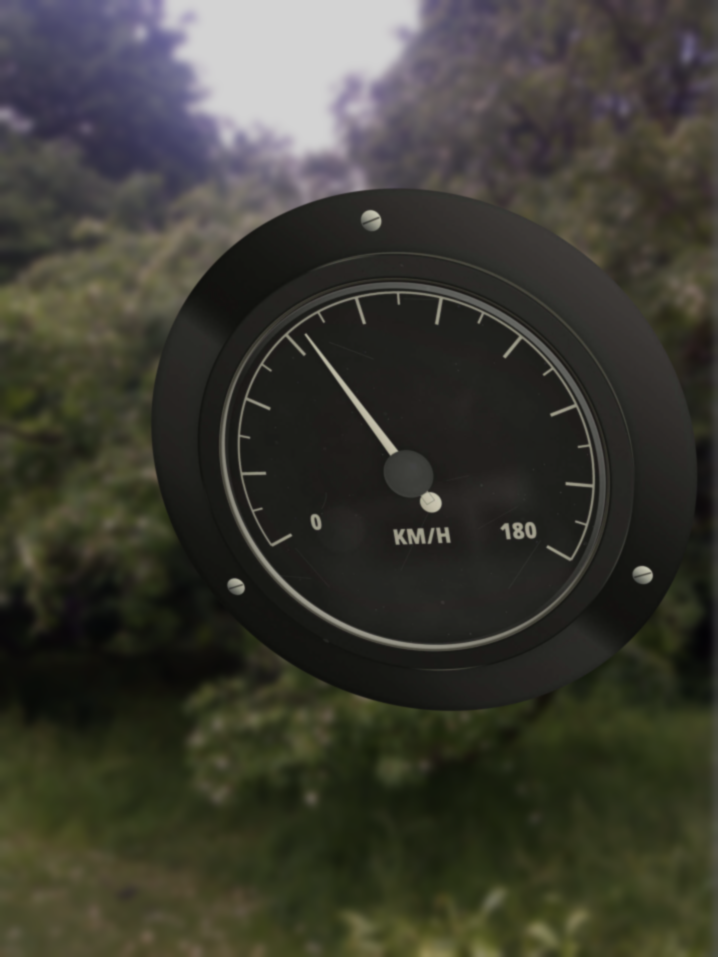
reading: 65
